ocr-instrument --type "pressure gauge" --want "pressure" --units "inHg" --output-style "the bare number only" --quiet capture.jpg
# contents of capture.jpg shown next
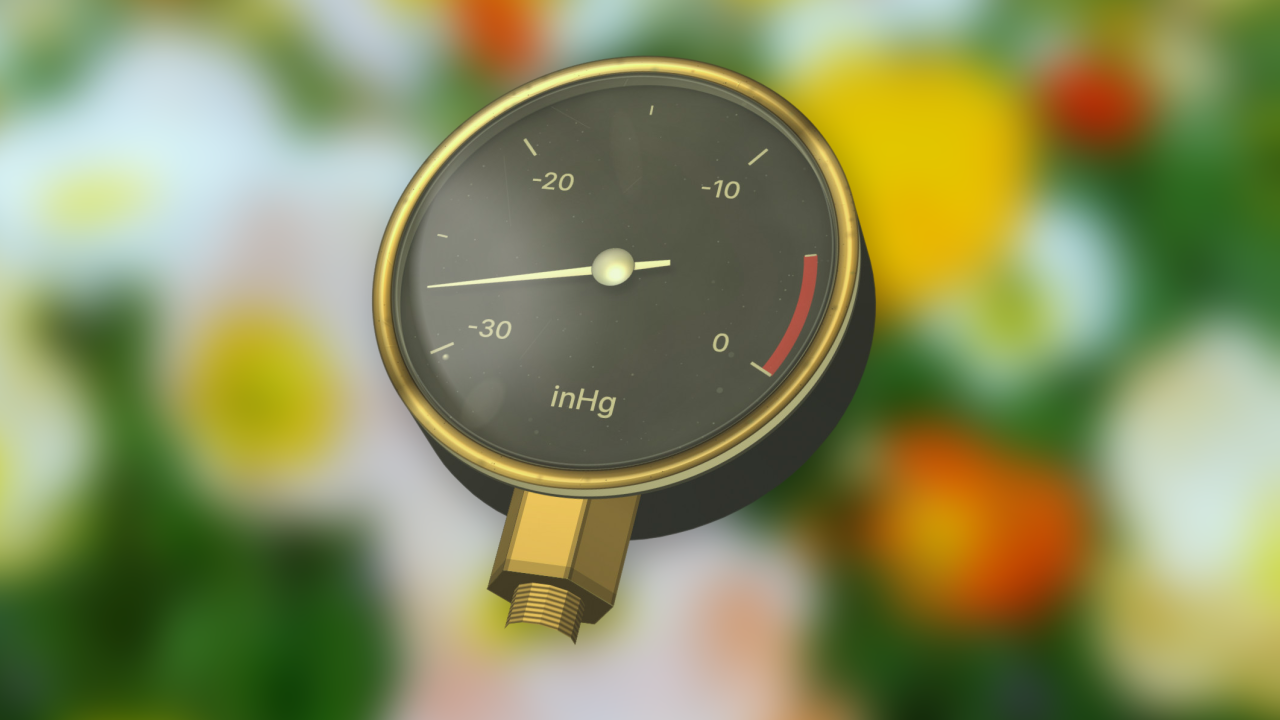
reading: -27.5
